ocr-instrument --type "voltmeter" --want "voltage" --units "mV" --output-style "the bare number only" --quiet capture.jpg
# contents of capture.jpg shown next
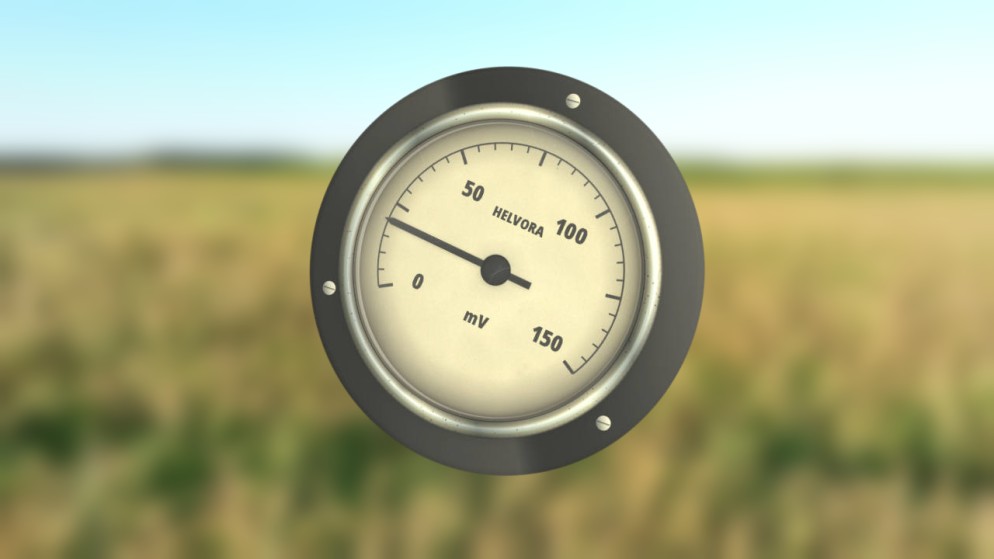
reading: 20
